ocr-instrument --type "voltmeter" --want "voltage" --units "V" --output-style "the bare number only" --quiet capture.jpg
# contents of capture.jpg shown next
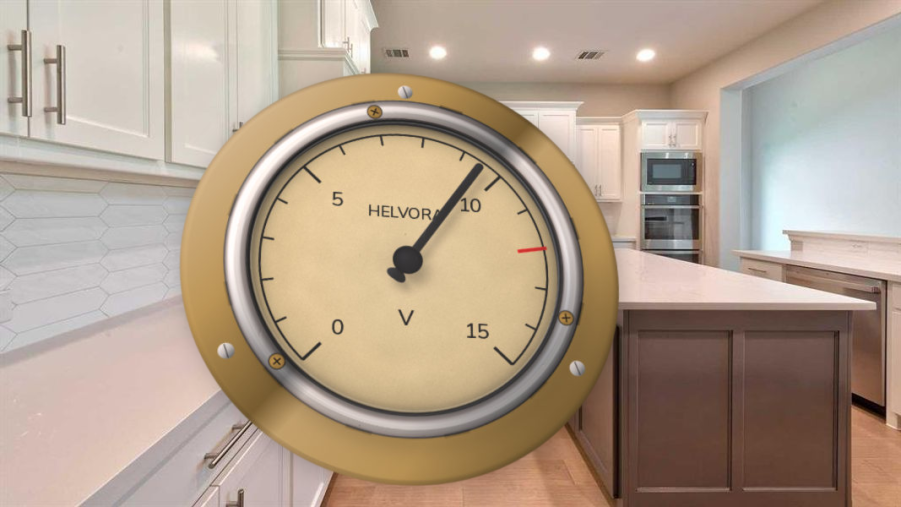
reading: 9.5
